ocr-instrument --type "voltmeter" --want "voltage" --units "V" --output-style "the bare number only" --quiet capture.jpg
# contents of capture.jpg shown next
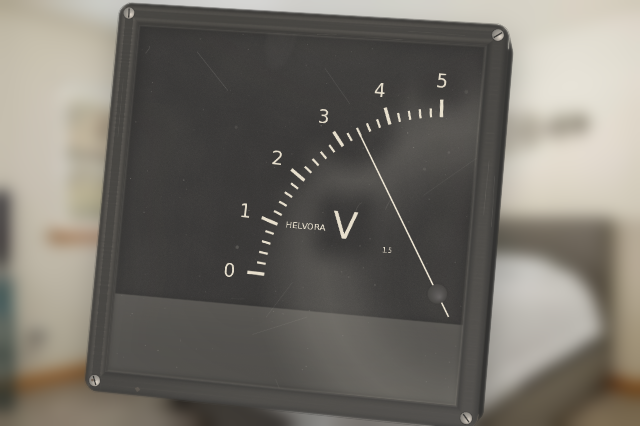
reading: 3.4
